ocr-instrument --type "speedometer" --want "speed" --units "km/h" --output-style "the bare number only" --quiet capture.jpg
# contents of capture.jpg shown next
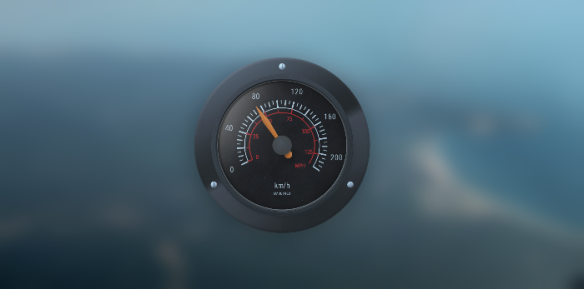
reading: 75
